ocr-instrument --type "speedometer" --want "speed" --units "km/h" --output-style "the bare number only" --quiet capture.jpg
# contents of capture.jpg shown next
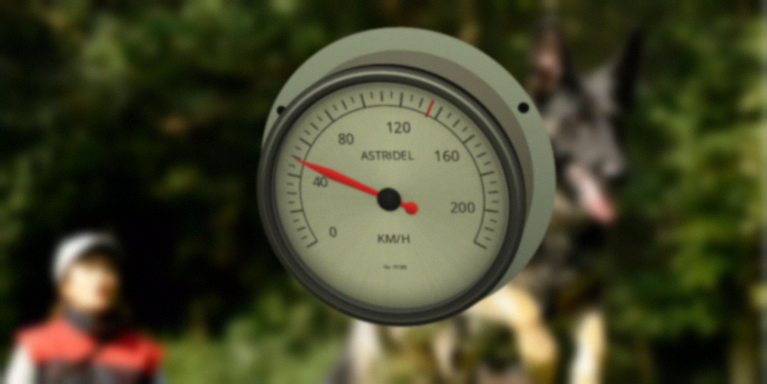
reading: 50
